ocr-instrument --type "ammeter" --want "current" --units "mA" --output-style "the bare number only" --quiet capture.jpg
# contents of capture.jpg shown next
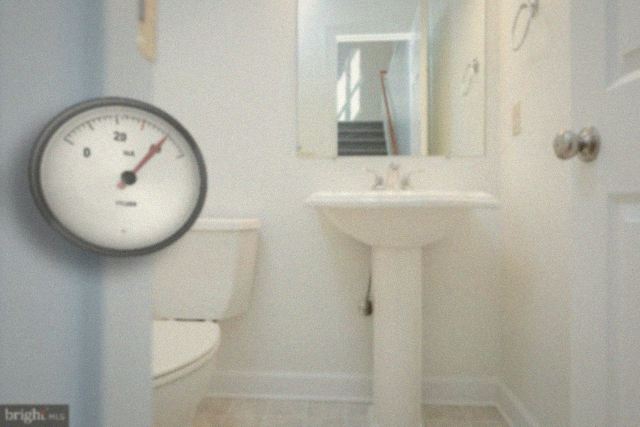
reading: 40
